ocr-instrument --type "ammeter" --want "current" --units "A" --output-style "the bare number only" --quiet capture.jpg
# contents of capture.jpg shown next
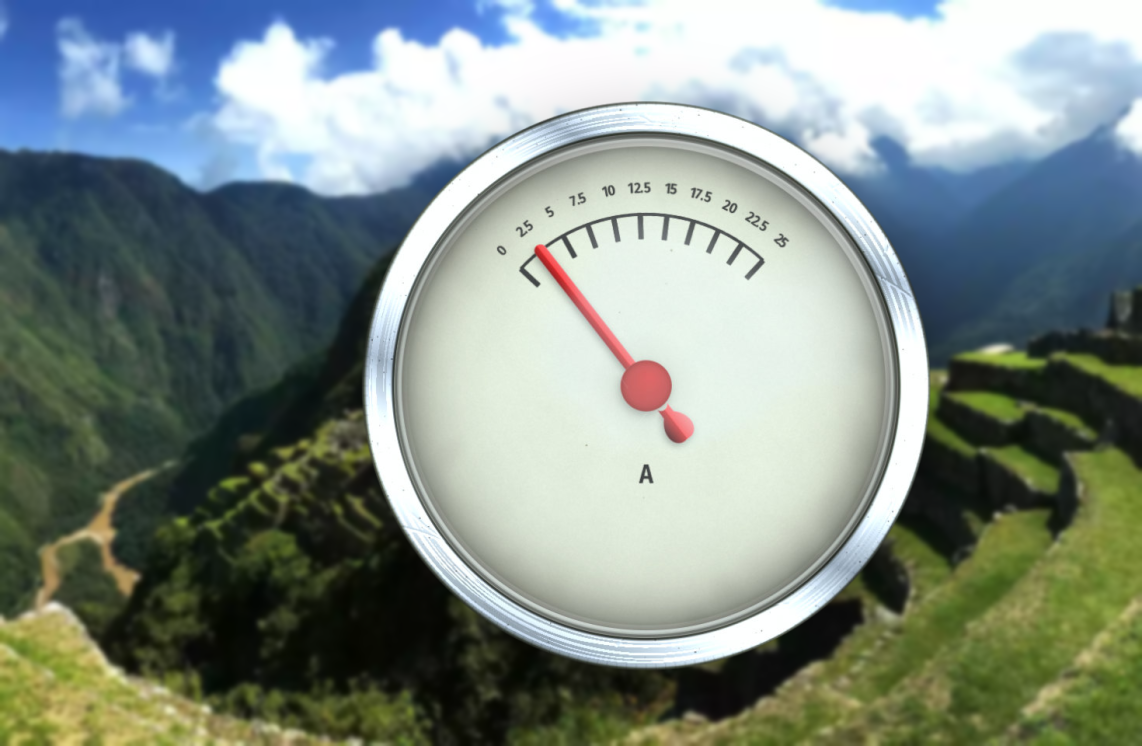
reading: 2.5
